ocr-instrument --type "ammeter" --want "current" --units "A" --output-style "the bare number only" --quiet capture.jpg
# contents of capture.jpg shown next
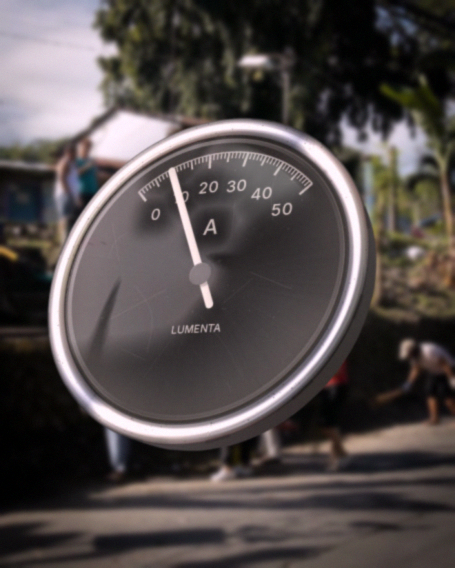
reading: 10
